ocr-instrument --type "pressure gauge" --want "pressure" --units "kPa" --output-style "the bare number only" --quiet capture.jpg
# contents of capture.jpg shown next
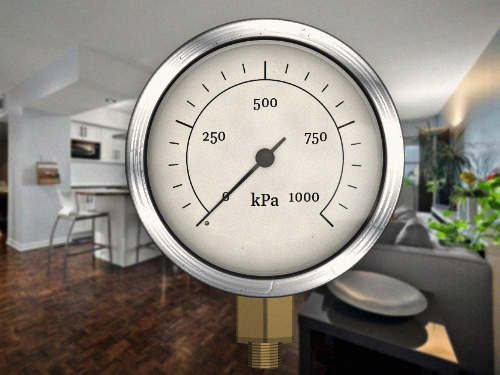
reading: 0
